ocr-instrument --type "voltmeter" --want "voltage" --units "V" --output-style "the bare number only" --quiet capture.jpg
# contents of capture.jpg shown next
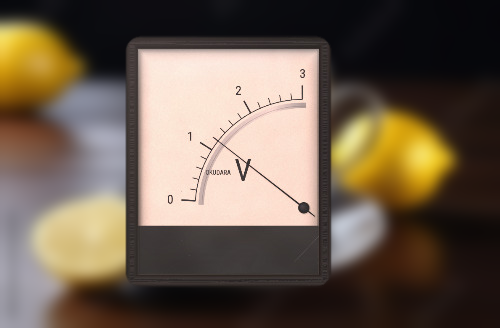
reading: 1.2
